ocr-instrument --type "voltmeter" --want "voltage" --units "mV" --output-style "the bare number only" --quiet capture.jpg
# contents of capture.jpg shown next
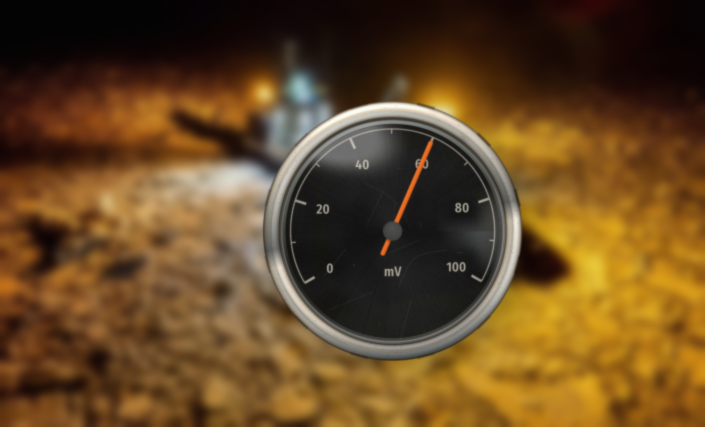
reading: 60
